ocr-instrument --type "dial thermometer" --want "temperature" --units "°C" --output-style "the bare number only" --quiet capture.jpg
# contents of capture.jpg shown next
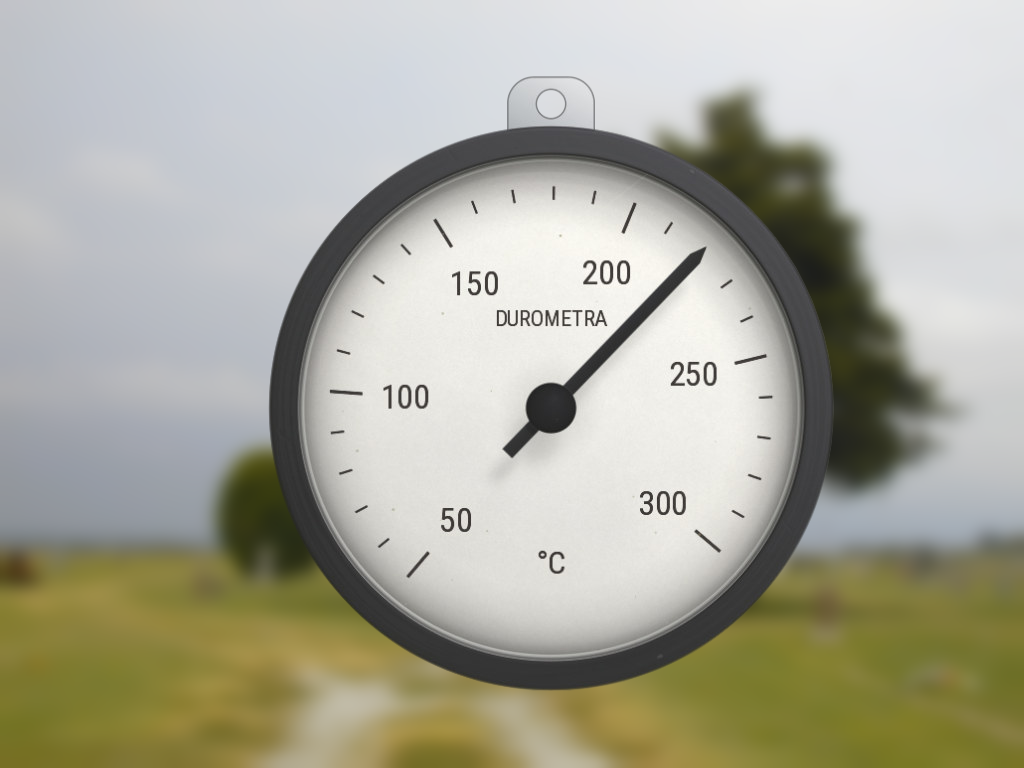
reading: 220
